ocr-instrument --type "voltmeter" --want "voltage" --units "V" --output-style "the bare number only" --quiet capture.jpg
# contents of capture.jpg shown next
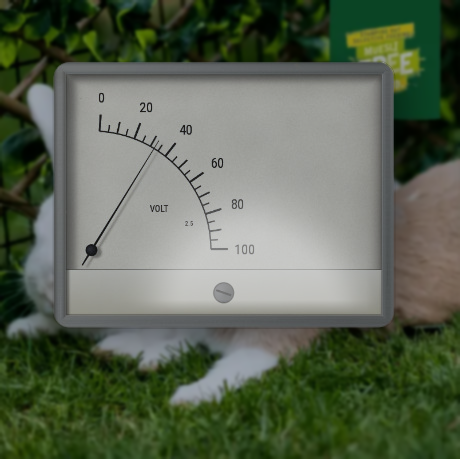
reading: 32.5
